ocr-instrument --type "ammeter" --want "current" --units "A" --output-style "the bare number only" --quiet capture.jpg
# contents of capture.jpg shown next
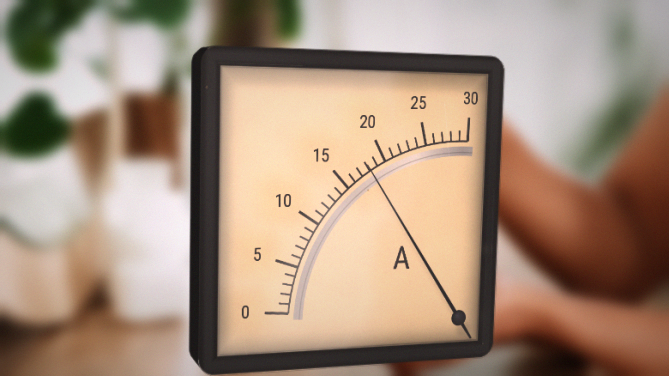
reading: 18
